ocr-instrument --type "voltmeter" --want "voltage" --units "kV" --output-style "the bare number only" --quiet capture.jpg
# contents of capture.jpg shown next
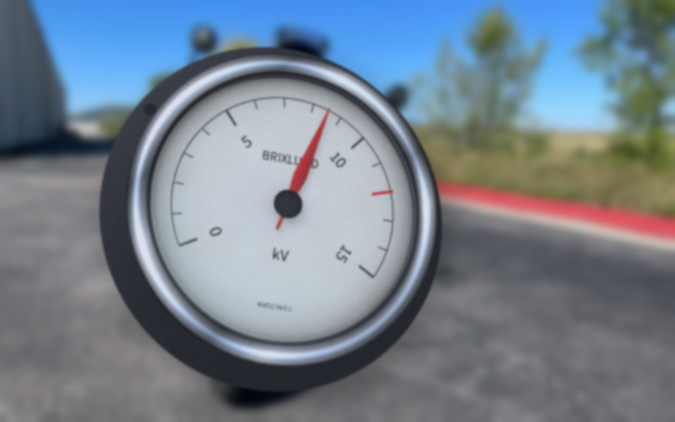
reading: 8.5
